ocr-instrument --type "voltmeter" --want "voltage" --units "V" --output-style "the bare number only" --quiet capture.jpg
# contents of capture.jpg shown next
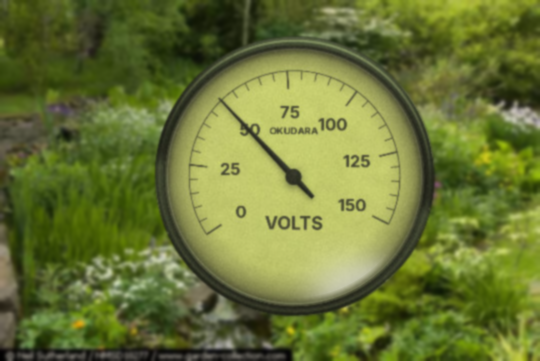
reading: 50
